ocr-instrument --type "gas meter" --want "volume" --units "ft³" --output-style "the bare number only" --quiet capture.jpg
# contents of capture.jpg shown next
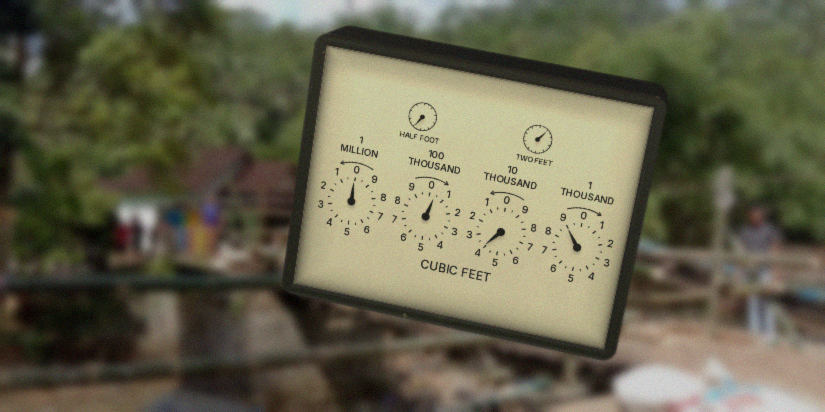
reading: 3900
